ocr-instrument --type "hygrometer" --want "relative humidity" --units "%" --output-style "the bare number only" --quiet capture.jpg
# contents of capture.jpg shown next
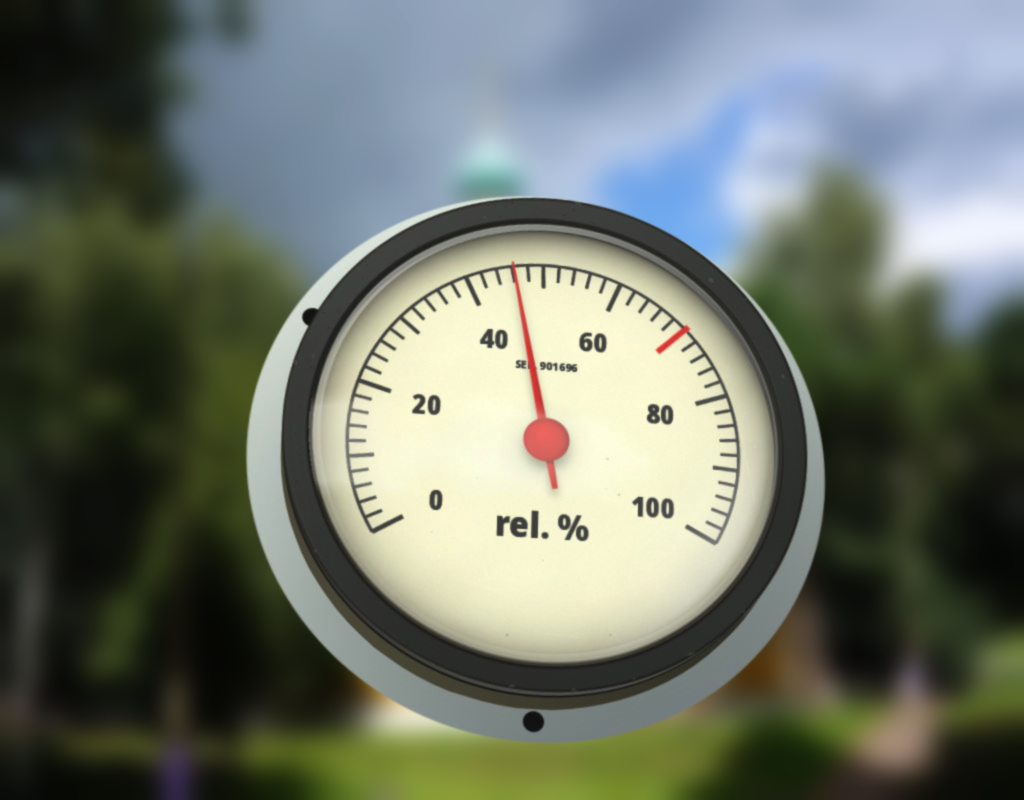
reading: 46
